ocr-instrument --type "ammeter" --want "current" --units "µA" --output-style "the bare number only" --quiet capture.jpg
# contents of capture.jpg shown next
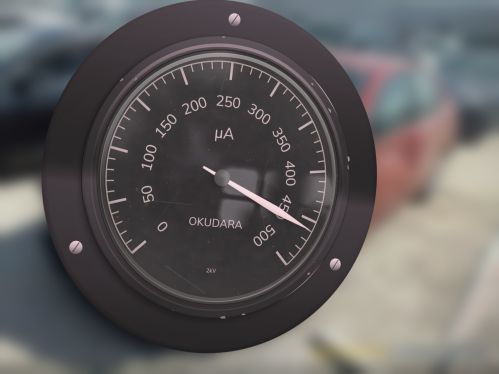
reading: 460
